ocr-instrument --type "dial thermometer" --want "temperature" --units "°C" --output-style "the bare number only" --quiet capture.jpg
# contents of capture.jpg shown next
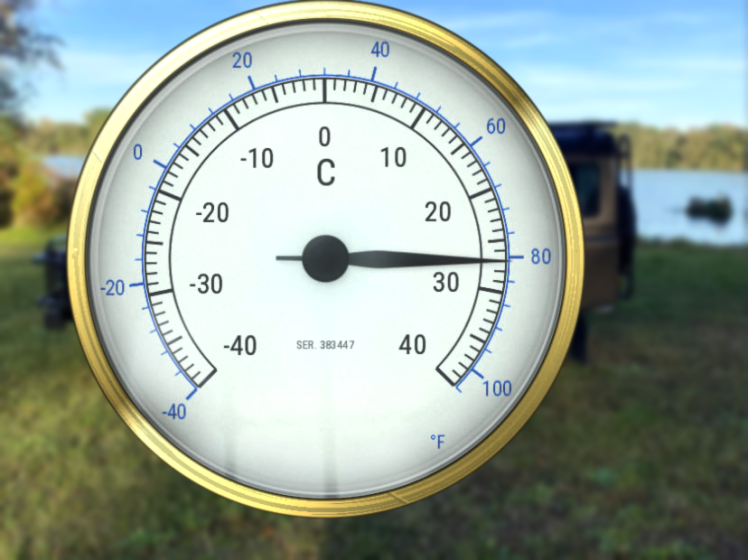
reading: 27
